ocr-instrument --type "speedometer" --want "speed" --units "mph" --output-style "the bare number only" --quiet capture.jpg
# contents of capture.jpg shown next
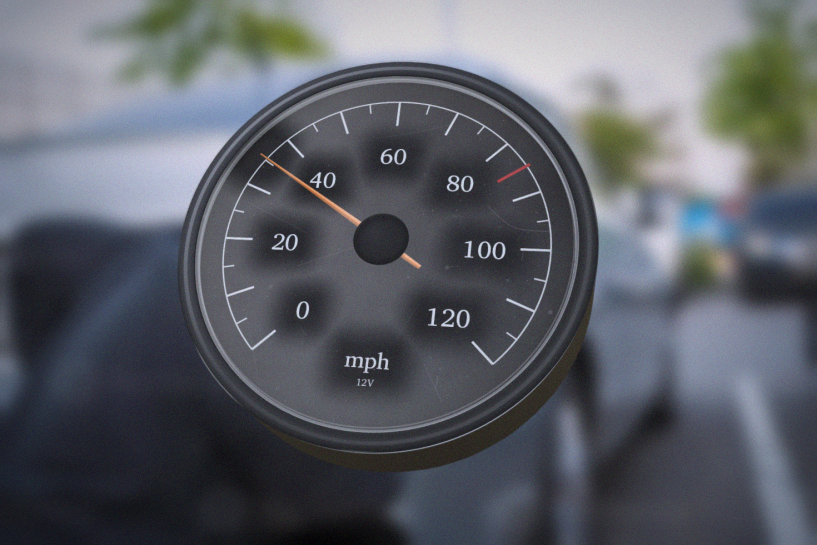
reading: 35
